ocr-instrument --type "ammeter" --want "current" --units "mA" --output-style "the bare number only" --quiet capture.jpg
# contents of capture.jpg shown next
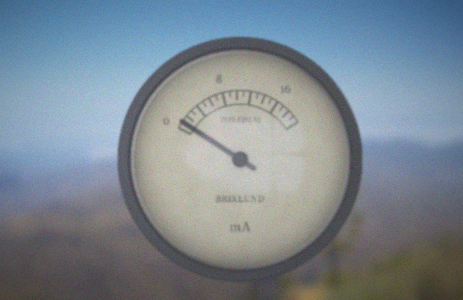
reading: 1
